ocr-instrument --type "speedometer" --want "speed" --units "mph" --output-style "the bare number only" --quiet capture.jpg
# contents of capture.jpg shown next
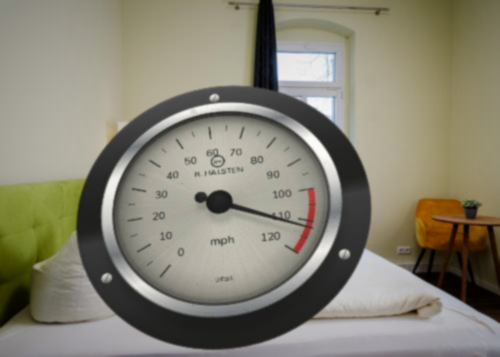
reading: 112.5
